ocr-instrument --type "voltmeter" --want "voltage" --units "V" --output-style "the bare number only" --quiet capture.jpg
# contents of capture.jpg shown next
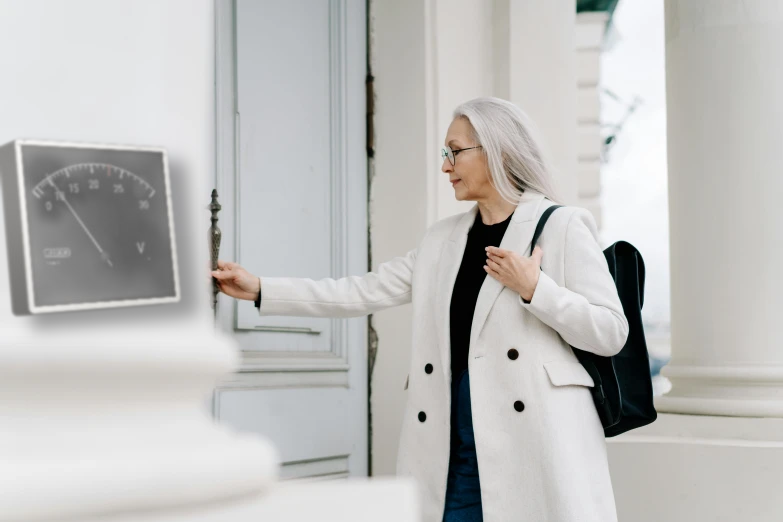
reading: 10
